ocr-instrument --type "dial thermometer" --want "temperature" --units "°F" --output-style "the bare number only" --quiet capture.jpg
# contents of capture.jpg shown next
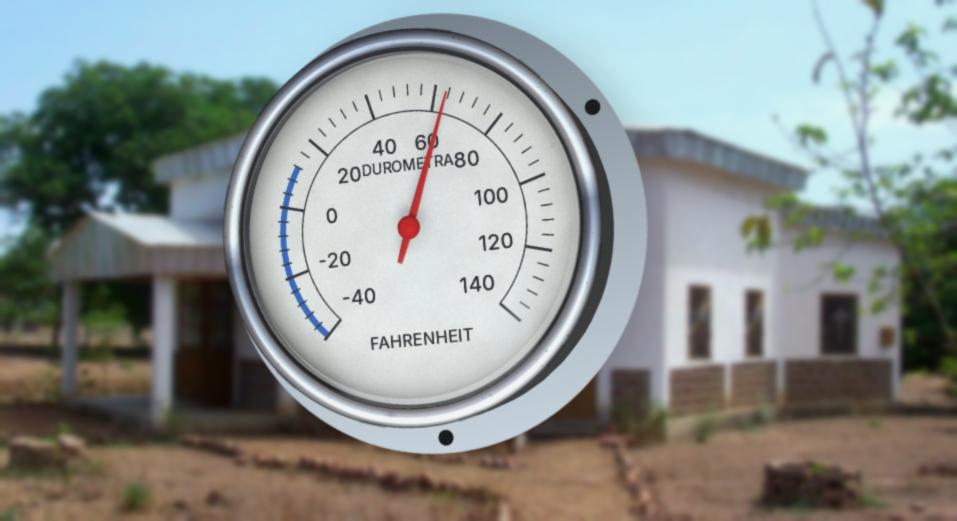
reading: 64
